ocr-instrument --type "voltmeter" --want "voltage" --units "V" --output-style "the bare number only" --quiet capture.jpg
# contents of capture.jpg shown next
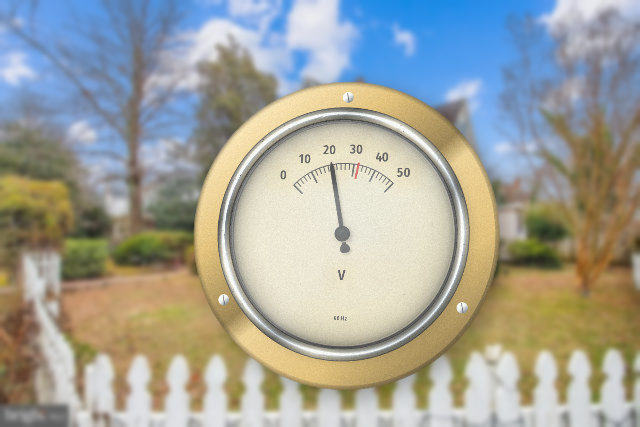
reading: 20
